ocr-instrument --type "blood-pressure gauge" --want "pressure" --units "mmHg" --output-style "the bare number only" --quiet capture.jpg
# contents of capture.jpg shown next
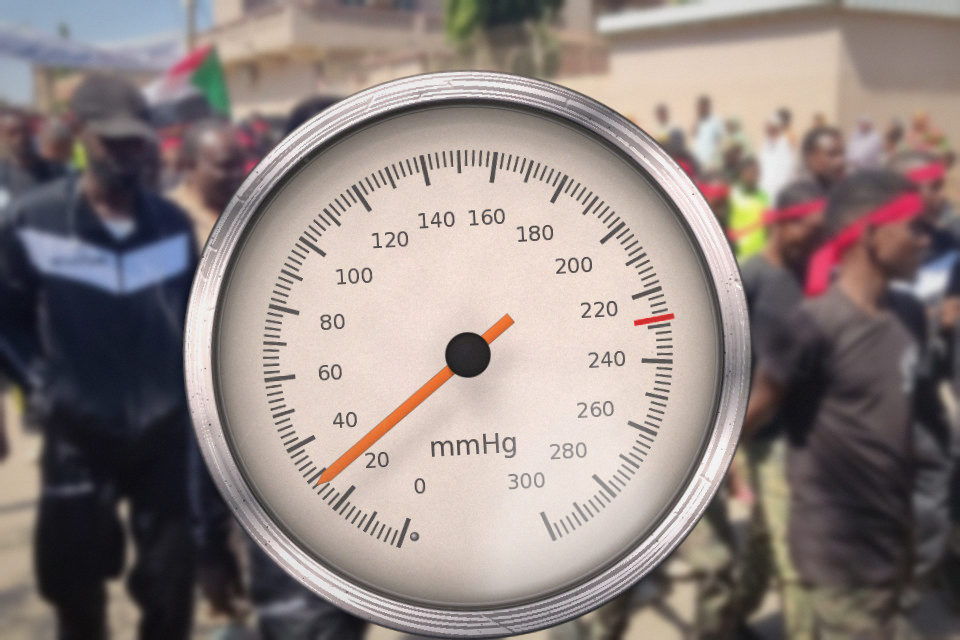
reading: 28
